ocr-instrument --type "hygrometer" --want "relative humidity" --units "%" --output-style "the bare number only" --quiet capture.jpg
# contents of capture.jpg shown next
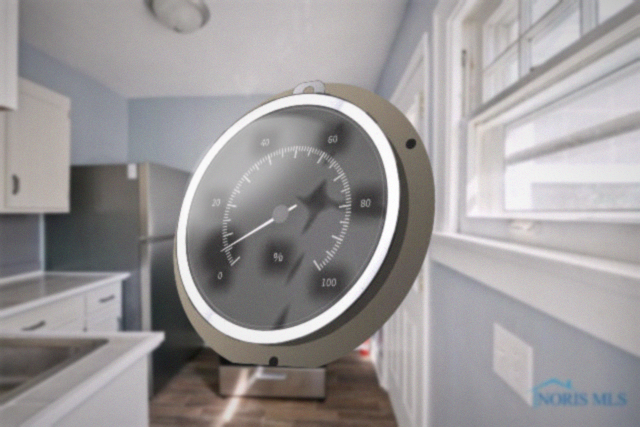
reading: 5
